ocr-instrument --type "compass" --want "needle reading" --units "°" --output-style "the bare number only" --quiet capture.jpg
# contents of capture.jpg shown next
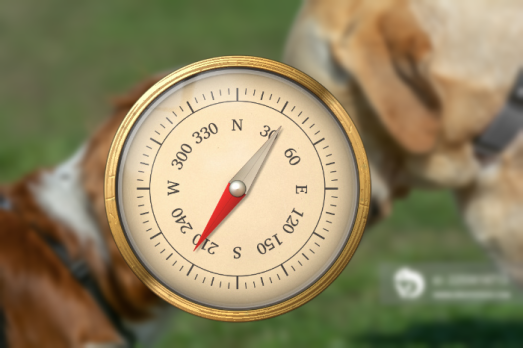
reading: 215
